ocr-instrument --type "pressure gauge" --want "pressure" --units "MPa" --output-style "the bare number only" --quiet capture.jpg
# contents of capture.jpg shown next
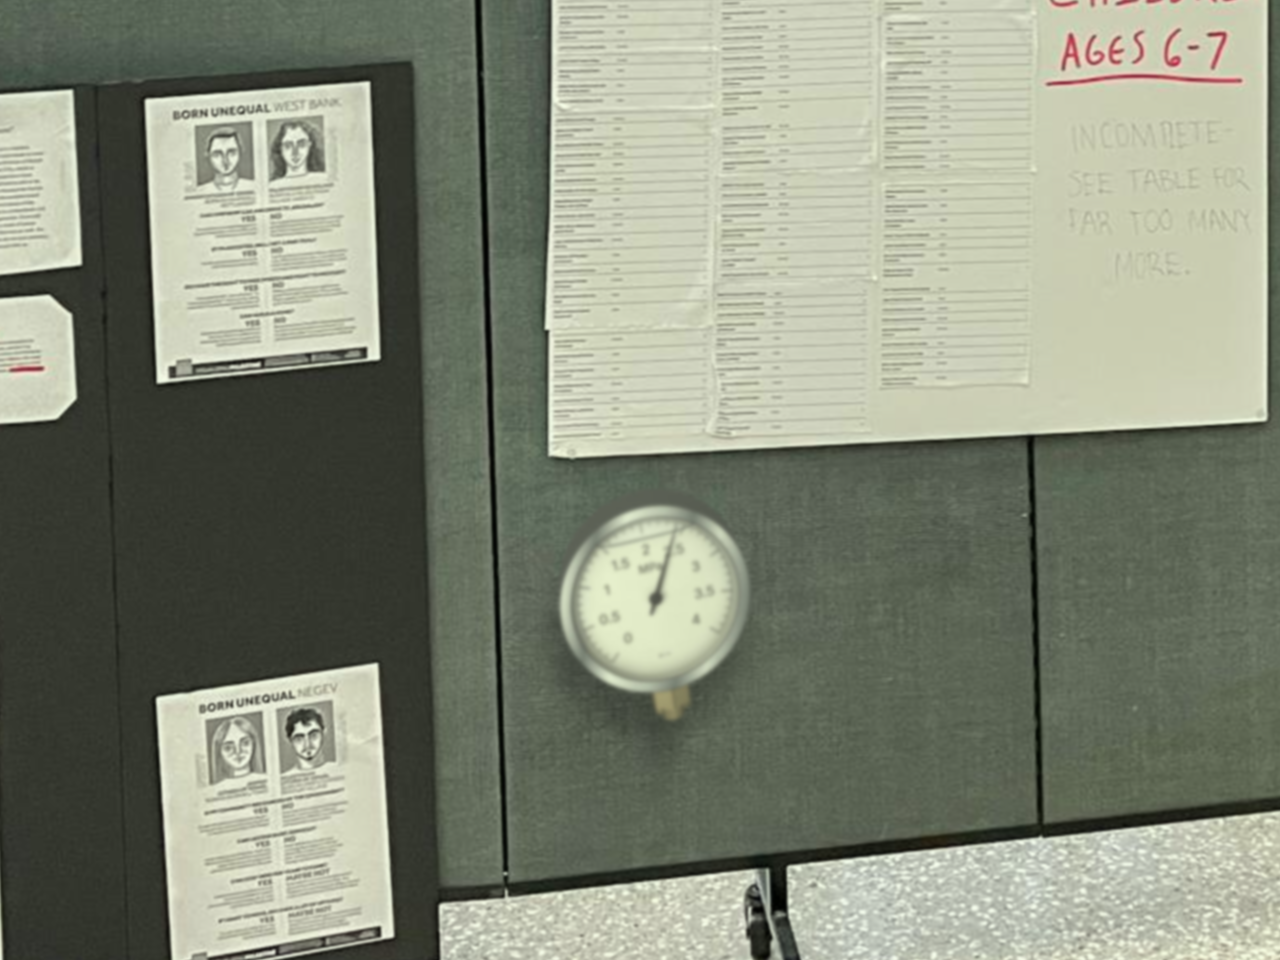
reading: 2.4
